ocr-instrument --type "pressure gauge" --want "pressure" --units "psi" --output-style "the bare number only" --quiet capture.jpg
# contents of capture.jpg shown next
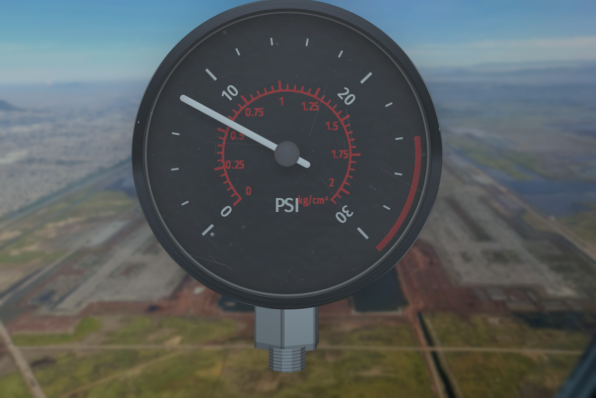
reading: 8
